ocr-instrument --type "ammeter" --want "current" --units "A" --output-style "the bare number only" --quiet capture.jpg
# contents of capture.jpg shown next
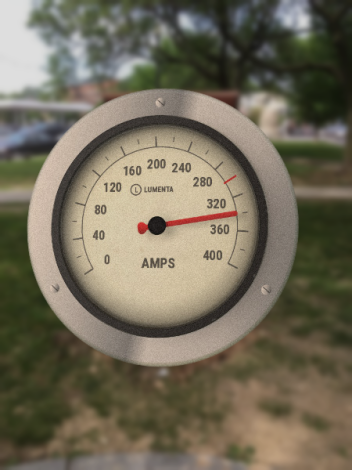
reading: 340
